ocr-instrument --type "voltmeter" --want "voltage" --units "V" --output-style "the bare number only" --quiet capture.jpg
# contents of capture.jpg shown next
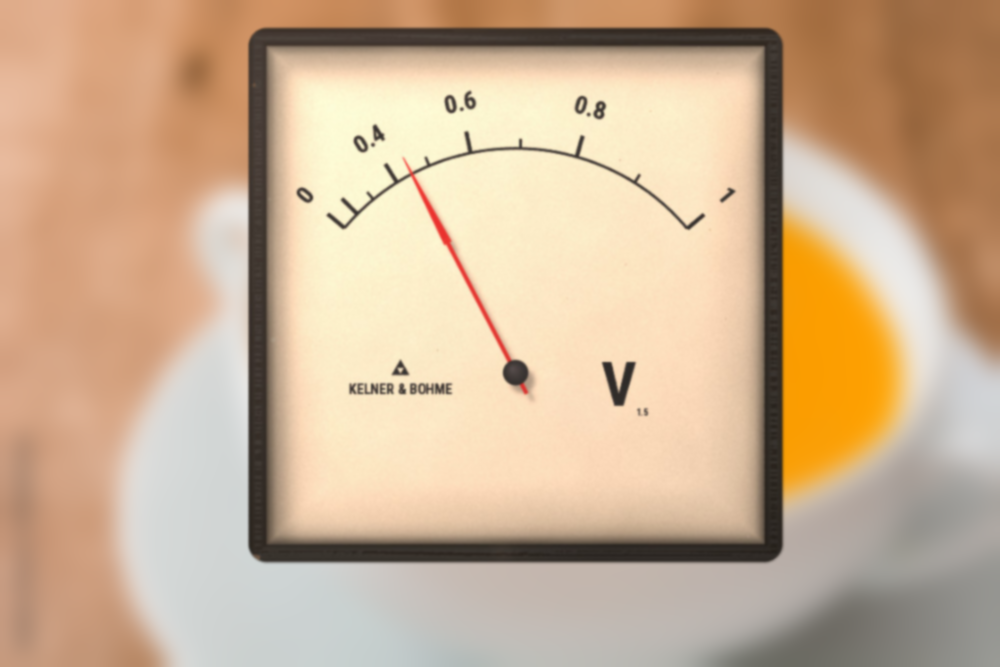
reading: 0.45
